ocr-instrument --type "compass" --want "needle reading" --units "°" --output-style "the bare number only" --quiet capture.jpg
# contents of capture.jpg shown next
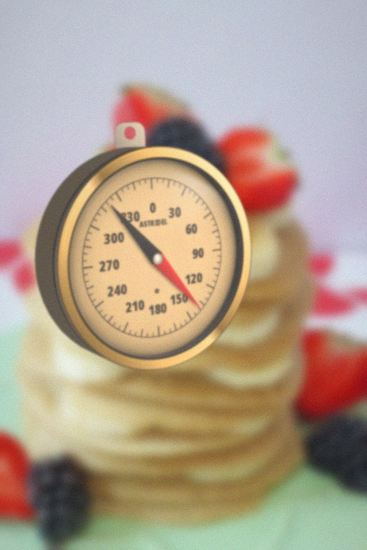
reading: 140
